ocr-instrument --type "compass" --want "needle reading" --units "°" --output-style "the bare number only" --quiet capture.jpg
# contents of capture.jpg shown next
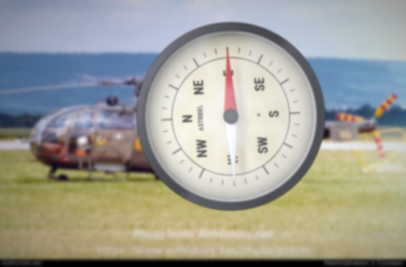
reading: 90
